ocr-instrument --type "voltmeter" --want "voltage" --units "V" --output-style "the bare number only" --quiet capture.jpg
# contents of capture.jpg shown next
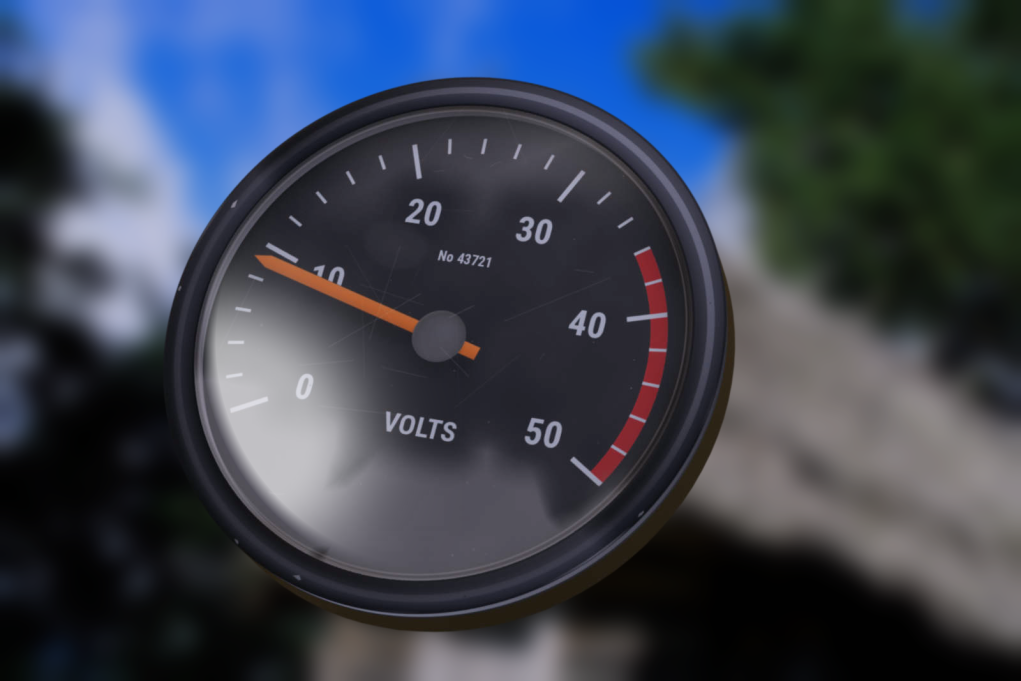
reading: 9
